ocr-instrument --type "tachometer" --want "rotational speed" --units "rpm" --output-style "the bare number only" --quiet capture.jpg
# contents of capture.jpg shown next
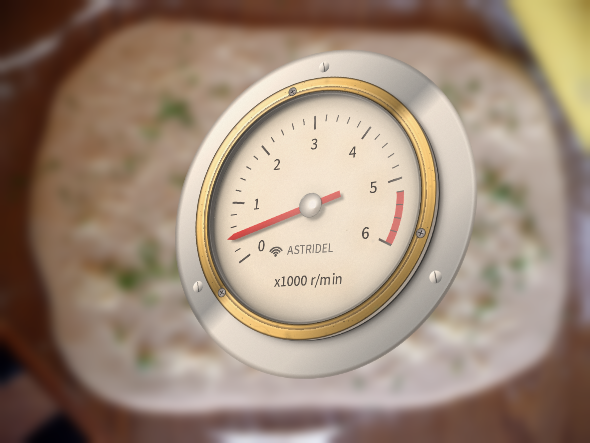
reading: 400
